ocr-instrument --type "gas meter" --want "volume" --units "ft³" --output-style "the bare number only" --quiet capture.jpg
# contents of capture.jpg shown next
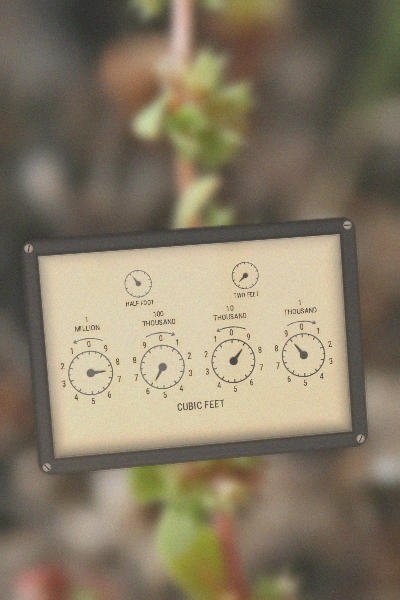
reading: 758900
